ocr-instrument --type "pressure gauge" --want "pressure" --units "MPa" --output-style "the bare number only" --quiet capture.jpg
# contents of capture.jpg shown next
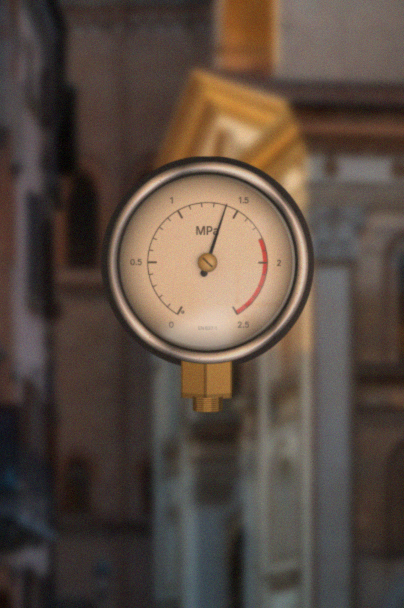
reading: 1.4
